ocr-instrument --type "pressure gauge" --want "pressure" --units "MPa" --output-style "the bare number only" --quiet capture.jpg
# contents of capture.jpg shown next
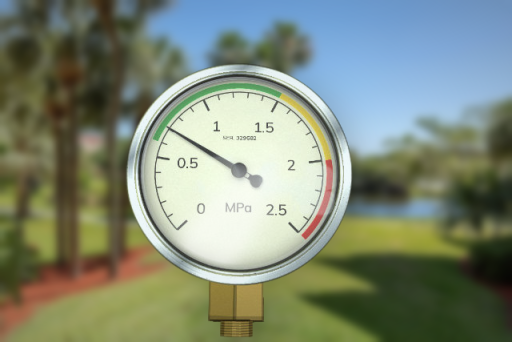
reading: 0.7
